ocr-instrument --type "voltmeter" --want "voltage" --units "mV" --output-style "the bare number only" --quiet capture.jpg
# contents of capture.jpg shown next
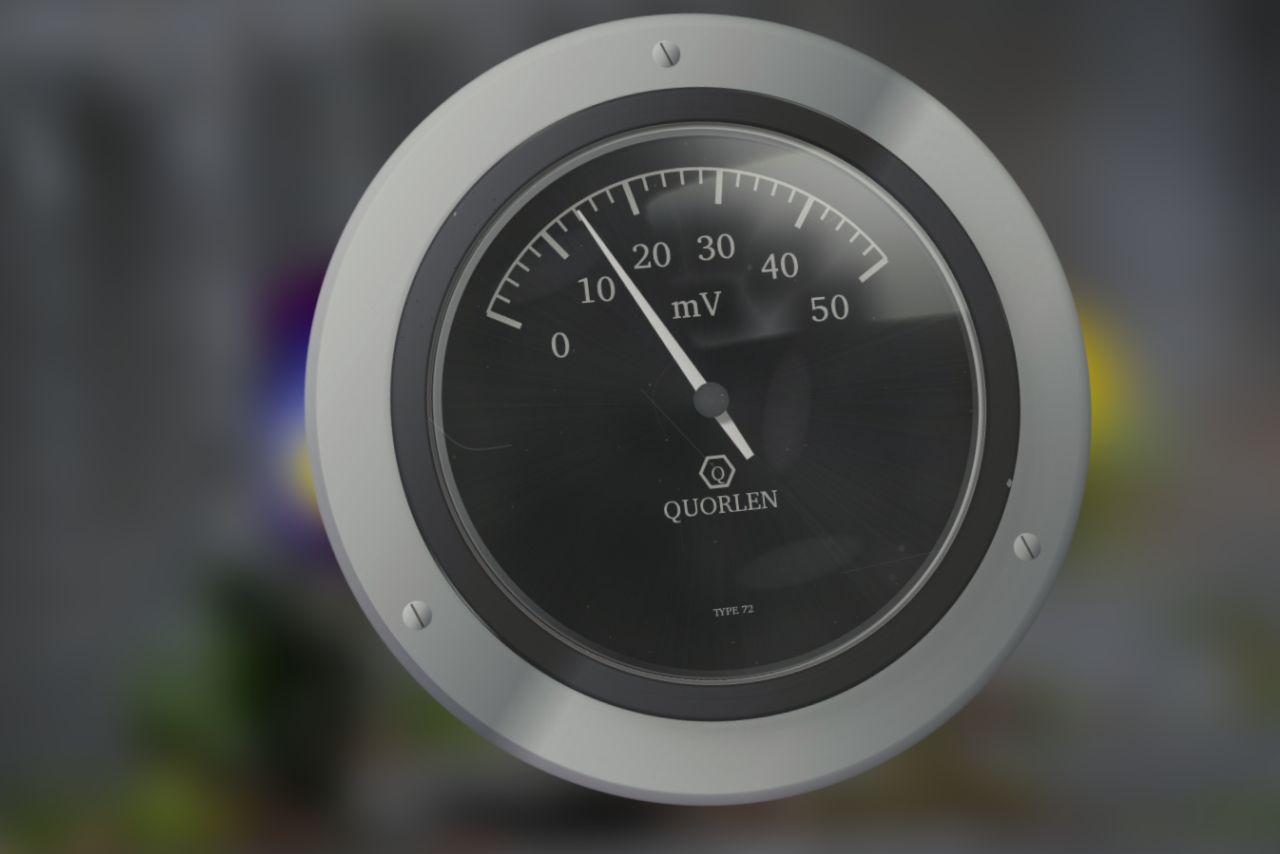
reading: 14
